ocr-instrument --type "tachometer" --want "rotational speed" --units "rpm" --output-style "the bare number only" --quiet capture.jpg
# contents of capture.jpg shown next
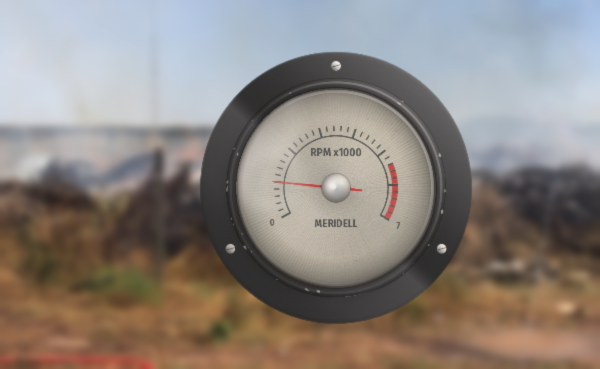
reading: 1000
